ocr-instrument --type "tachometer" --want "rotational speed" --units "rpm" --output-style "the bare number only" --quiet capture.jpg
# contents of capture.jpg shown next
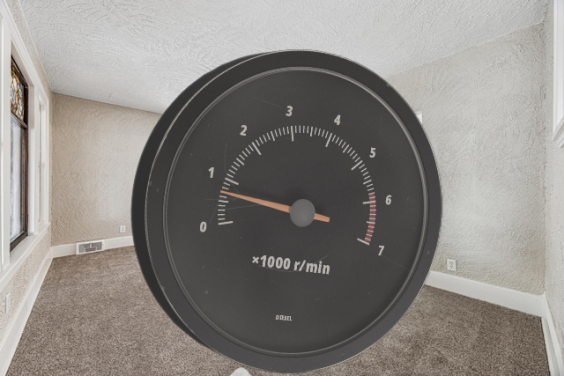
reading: 700
